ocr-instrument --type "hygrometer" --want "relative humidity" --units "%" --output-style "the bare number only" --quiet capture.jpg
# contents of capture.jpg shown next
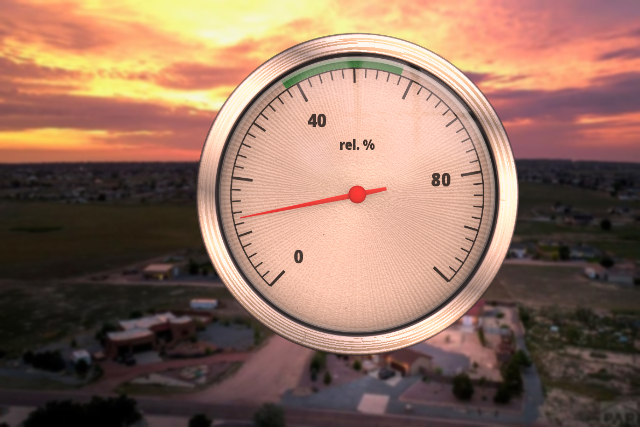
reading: 13
